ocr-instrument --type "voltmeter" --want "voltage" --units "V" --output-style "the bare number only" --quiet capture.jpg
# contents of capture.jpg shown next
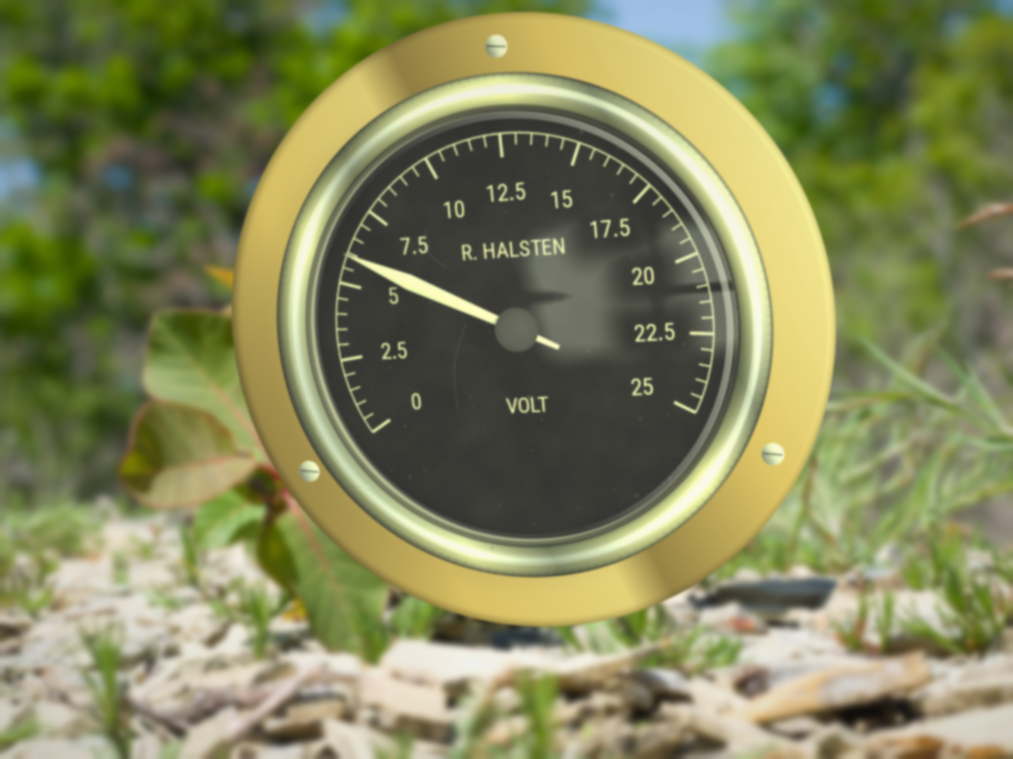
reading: 6
